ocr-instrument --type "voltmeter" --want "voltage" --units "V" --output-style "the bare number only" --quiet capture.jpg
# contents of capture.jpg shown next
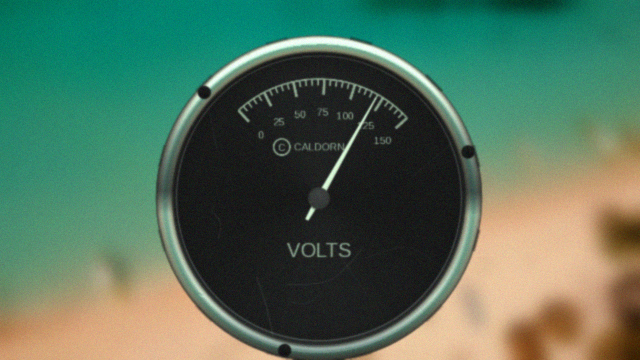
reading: 120
